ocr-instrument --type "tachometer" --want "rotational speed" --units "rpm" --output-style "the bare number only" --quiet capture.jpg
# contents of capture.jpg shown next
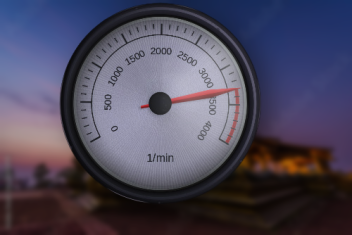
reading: 3300
